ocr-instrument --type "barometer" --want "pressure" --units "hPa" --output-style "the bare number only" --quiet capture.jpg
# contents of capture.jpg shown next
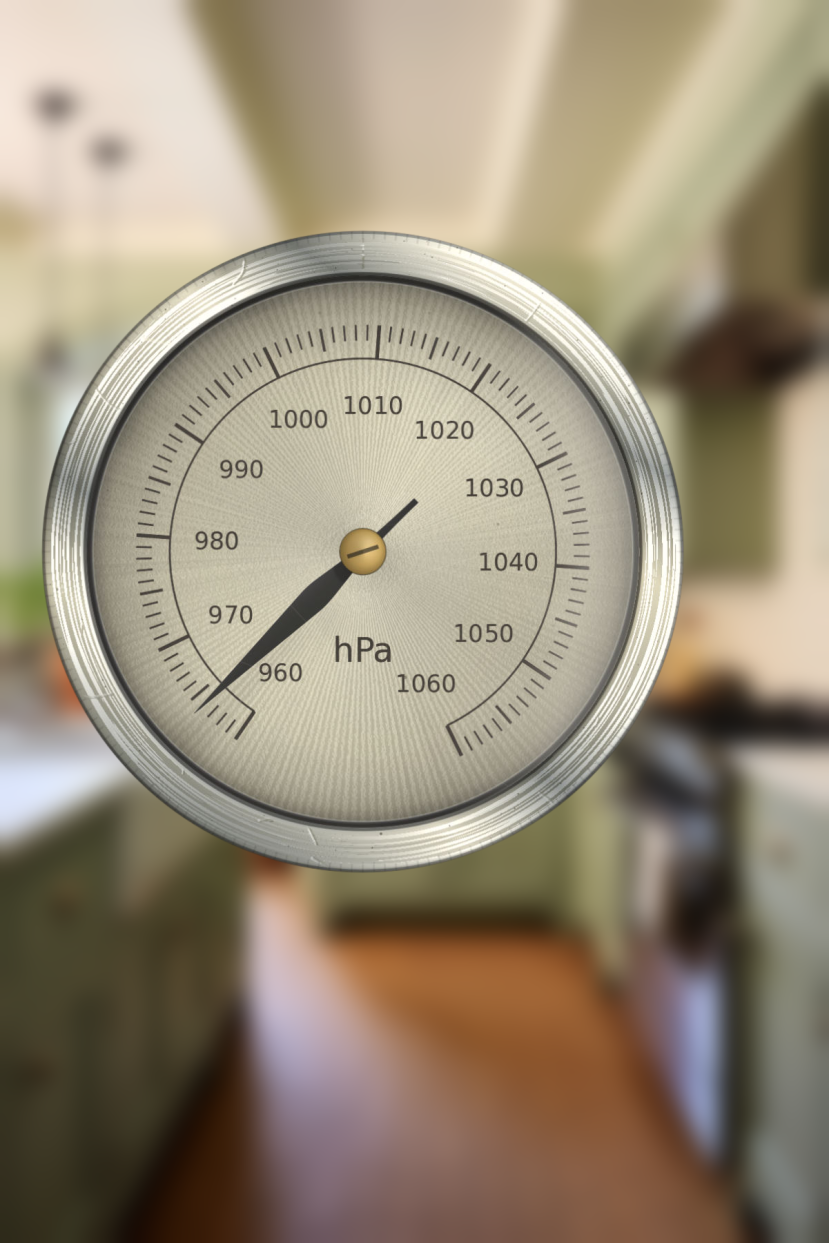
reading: 964
